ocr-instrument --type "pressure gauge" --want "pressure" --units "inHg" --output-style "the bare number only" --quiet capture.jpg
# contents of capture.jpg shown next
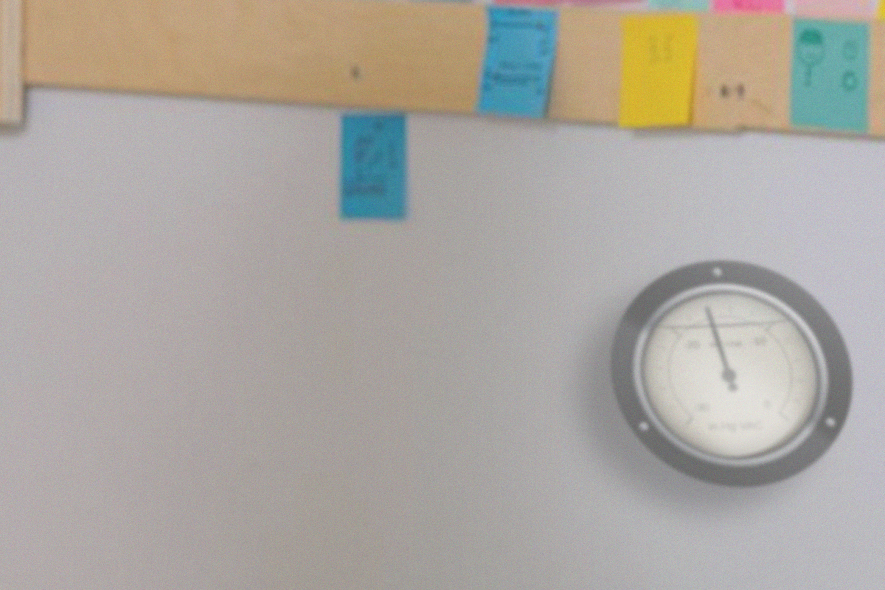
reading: -16
